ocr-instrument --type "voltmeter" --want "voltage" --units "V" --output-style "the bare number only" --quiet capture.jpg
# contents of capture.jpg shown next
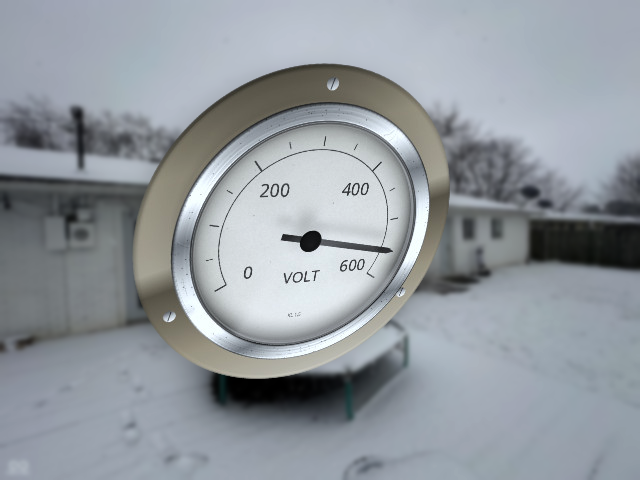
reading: 550
